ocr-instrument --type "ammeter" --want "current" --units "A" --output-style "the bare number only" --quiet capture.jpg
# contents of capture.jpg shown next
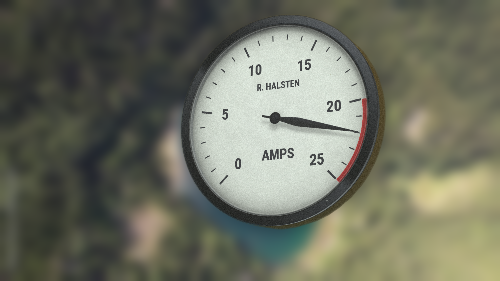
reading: 22
